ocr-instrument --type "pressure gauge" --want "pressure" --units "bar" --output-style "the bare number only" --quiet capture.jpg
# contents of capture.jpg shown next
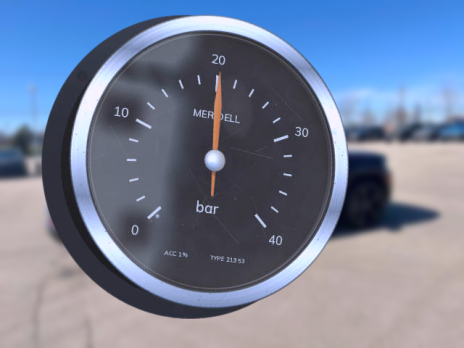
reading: 20
